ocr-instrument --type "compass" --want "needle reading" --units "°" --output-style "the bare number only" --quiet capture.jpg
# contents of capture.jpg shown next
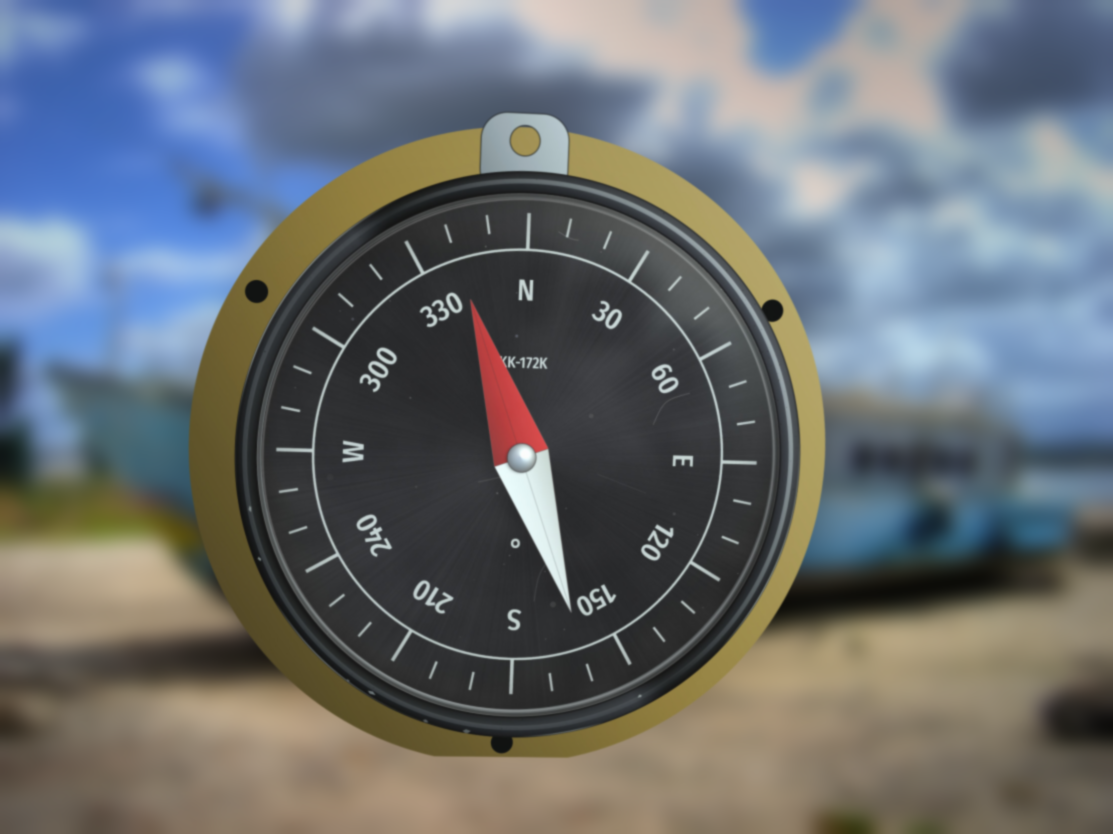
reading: 340
